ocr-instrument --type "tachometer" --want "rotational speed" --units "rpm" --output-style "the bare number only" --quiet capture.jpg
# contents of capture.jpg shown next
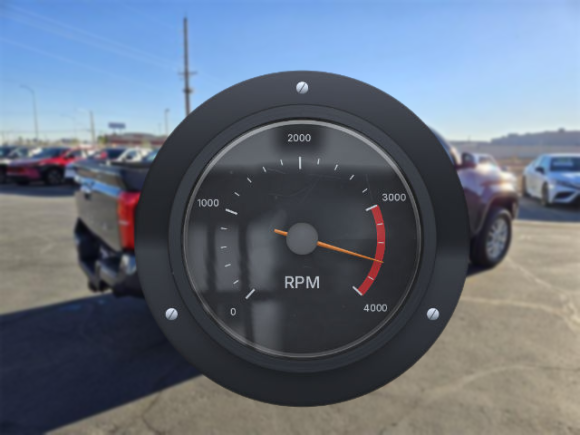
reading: 3600
